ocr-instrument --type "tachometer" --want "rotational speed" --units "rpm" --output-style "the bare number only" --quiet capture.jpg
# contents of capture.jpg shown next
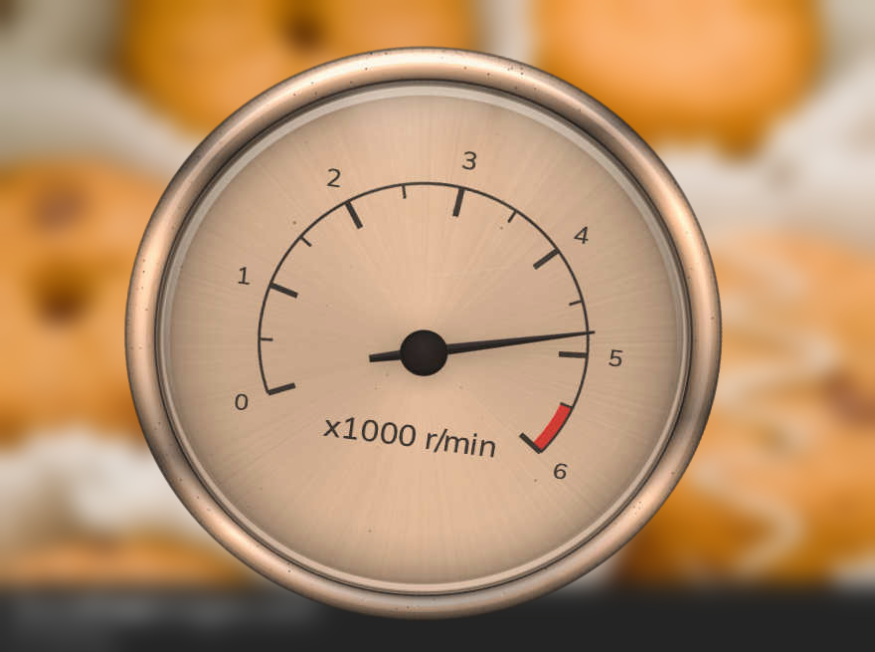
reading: 4750
